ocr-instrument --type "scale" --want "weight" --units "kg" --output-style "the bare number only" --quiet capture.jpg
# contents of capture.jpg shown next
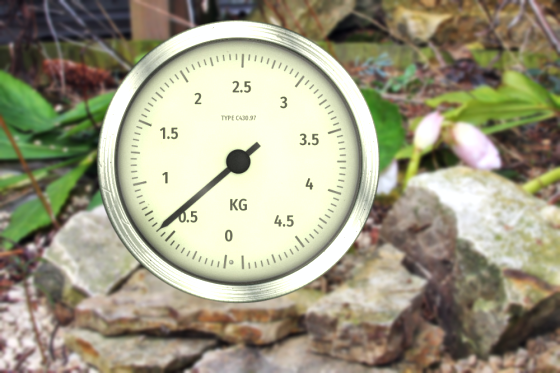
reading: 0.6
